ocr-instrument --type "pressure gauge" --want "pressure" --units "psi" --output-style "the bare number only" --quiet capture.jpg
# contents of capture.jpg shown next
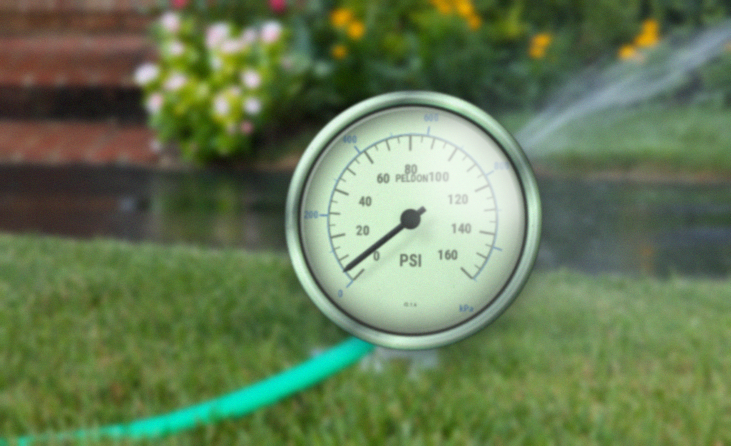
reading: 5
